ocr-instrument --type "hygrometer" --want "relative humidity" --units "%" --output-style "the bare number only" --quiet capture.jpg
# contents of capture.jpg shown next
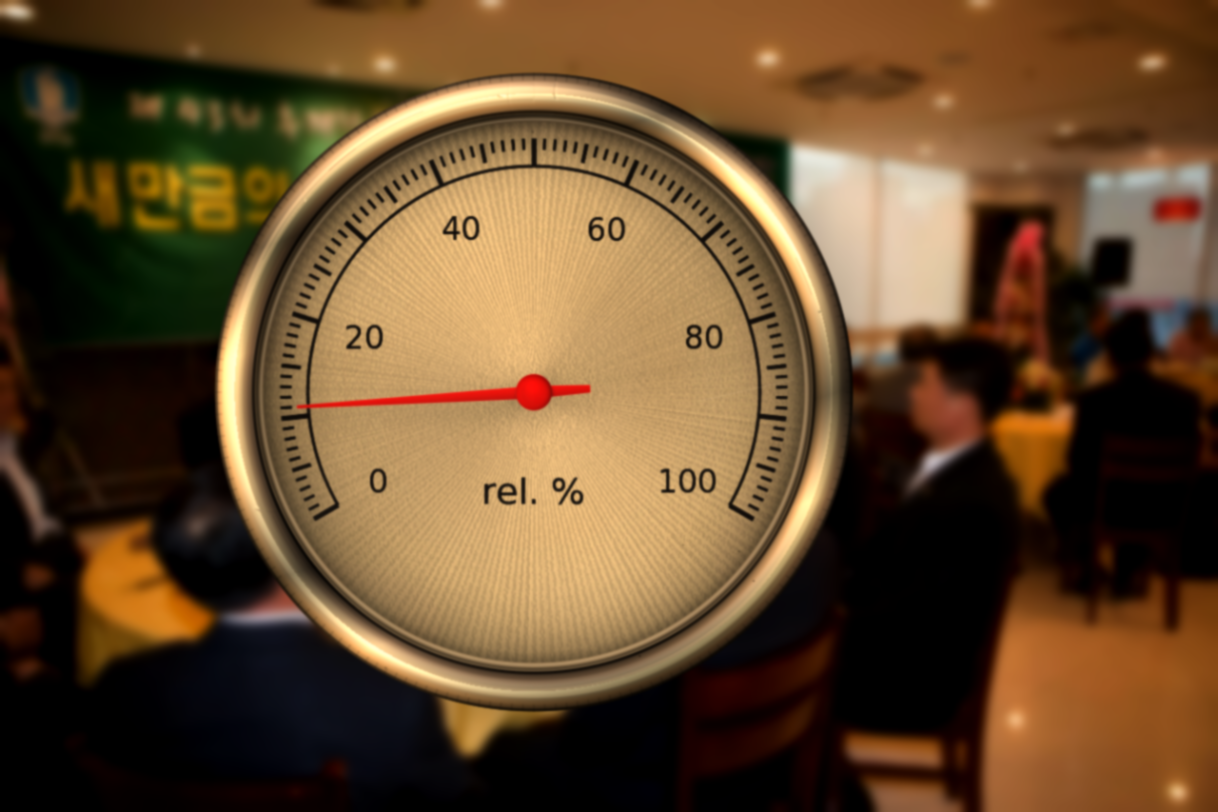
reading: 11
